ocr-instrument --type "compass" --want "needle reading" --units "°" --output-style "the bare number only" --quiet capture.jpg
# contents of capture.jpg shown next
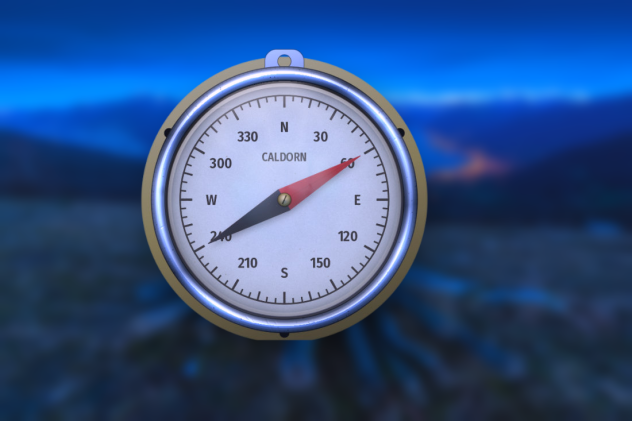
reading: 60
